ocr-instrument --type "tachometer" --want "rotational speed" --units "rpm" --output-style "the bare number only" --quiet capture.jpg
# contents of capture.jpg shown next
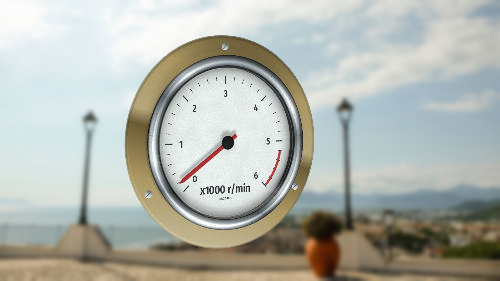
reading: 200
